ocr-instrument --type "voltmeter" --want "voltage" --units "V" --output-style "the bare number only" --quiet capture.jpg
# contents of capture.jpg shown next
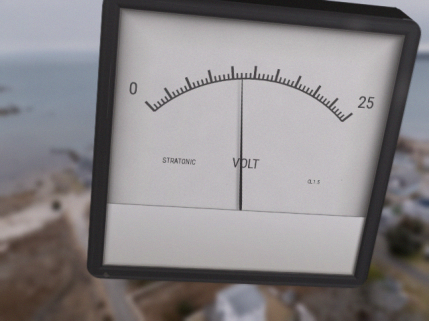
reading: 11
